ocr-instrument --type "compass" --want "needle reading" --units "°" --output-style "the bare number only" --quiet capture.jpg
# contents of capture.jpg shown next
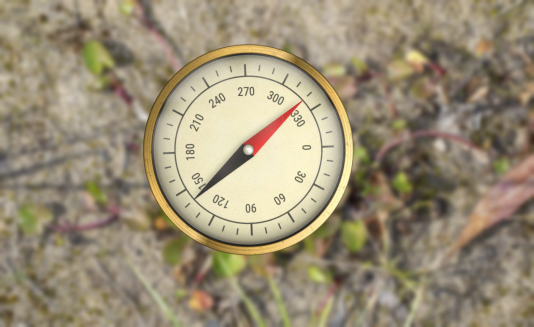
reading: 320
